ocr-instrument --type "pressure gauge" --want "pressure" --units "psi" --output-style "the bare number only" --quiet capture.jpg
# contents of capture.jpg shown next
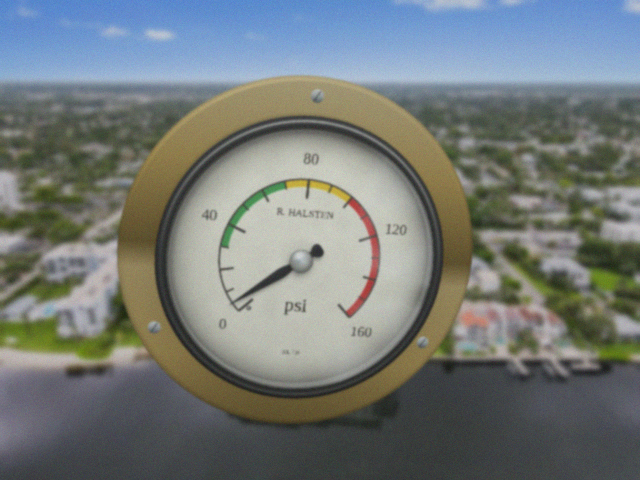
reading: 5
